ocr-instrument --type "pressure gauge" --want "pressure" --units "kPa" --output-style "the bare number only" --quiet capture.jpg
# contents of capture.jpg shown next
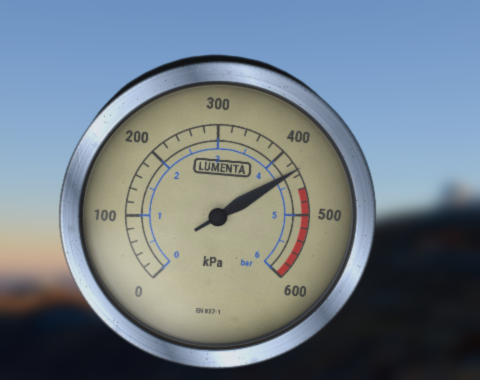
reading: 430
